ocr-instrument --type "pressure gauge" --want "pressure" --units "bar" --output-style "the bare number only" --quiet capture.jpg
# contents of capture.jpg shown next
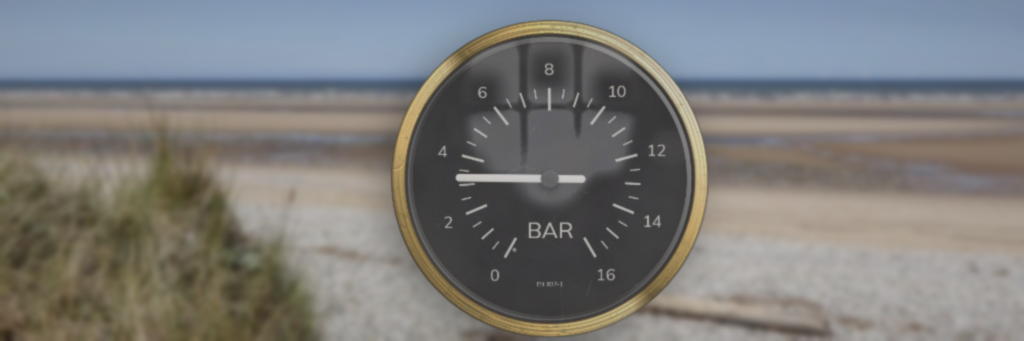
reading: 3.25
